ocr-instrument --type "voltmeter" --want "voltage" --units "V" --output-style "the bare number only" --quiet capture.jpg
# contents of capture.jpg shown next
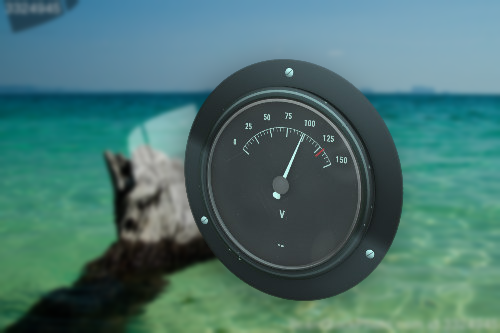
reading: 100
